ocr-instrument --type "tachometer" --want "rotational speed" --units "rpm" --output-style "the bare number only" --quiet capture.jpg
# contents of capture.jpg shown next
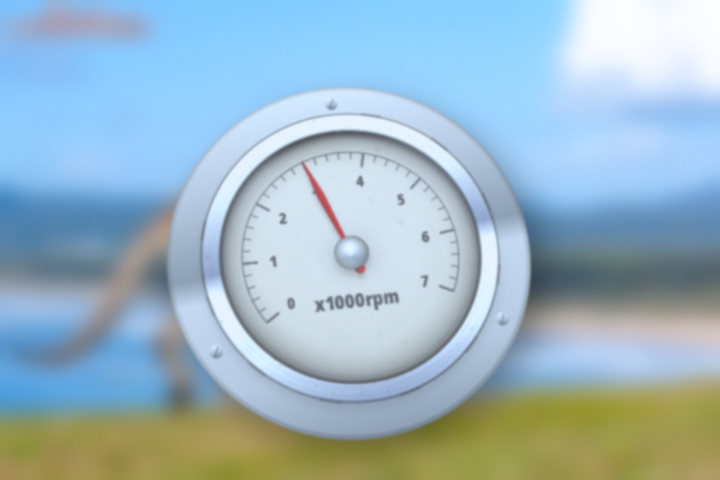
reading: 3000
